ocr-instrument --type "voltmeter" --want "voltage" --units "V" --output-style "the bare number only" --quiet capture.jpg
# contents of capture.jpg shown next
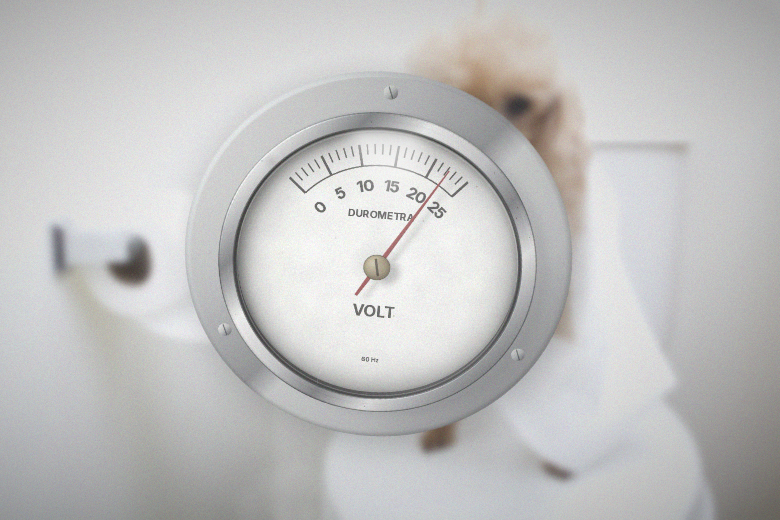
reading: 22
